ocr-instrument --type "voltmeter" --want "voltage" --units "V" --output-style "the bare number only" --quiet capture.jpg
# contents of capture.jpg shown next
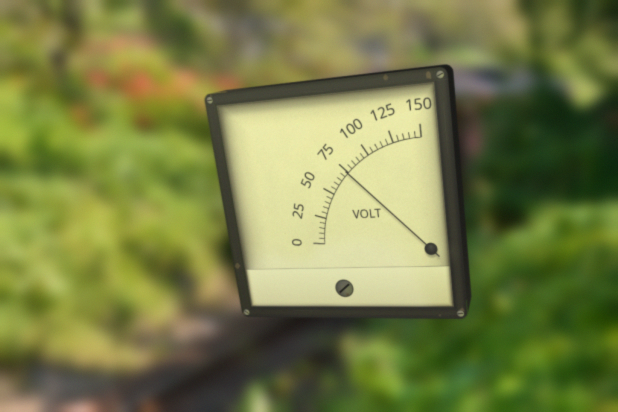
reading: 75
